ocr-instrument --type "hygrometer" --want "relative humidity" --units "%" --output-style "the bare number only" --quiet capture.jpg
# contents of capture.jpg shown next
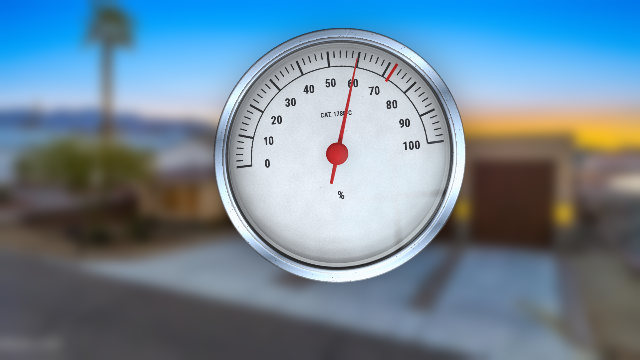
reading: 60
